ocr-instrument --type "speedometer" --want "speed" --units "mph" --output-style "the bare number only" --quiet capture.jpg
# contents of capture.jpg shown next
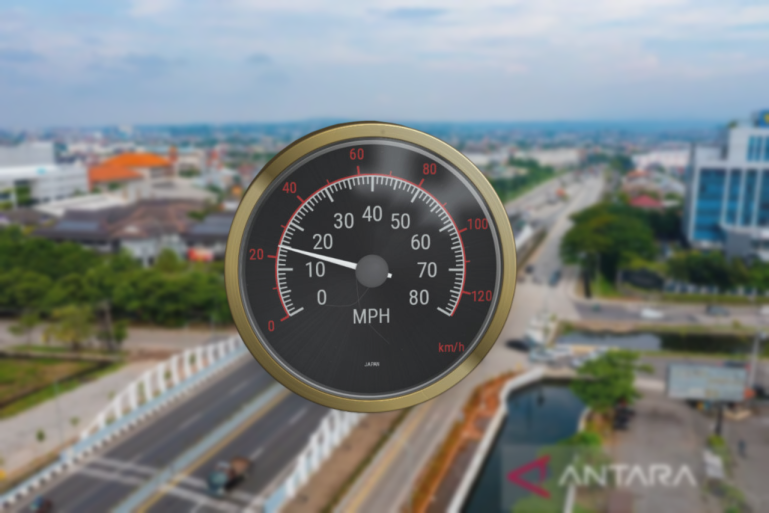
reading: 15
